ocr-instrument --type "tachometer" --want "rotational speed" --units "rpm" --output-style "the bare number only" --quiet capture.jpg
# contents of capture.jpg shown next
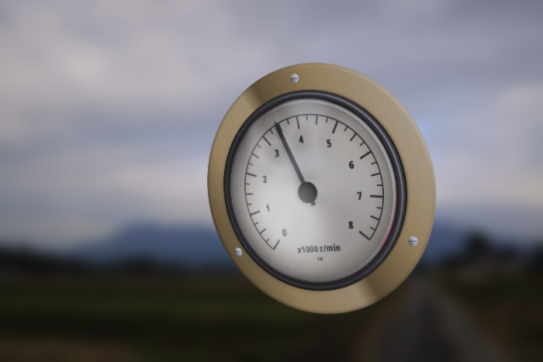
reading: 3500
